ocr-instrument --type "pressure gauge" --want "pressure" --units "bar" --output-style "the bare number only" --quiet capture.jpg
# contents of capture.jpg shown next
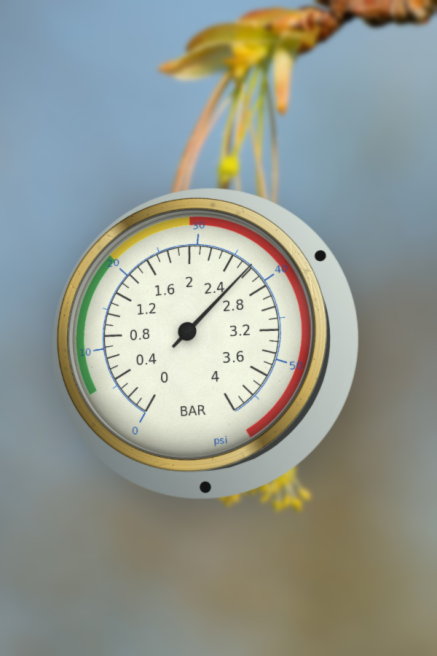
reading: 2.6
